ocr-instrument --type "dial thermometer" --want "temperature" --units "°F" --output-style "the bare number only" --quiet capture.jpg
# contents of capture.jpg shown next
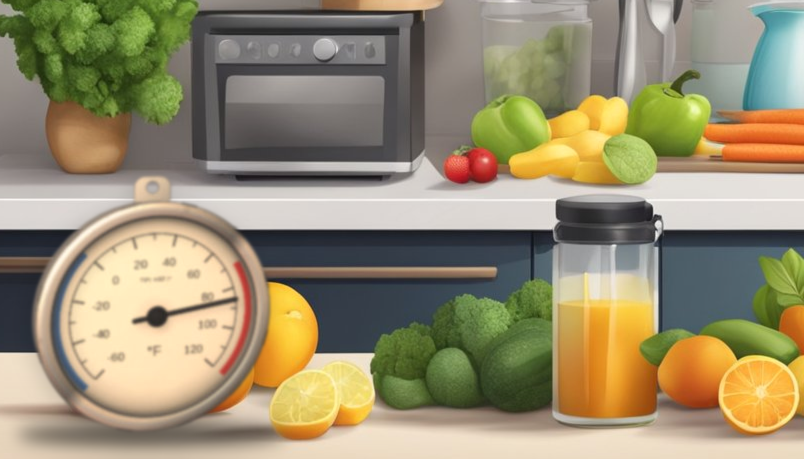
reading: 85
